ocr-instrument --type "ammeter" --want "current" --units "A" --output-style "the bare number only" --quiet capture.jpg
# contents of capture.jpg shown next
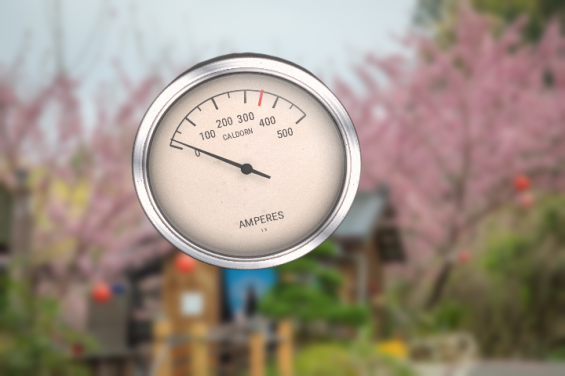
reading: 25
